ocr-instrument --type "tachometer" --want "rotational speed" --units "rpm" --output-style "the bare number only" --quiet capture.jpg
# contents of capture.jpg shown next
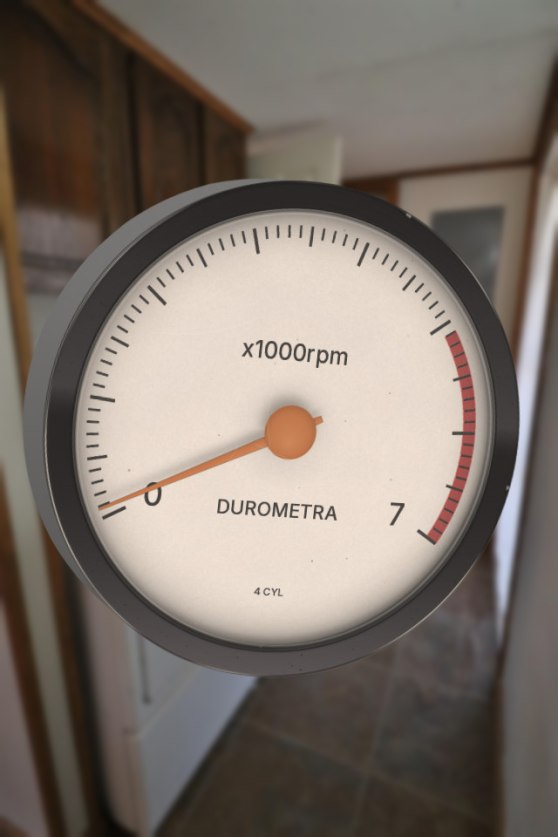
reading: 100
